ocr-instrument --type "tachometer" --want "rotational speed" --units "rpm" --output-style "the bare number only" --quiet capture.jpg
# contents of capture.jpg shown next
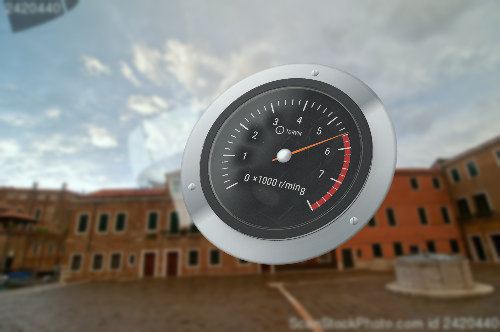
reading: 5600
